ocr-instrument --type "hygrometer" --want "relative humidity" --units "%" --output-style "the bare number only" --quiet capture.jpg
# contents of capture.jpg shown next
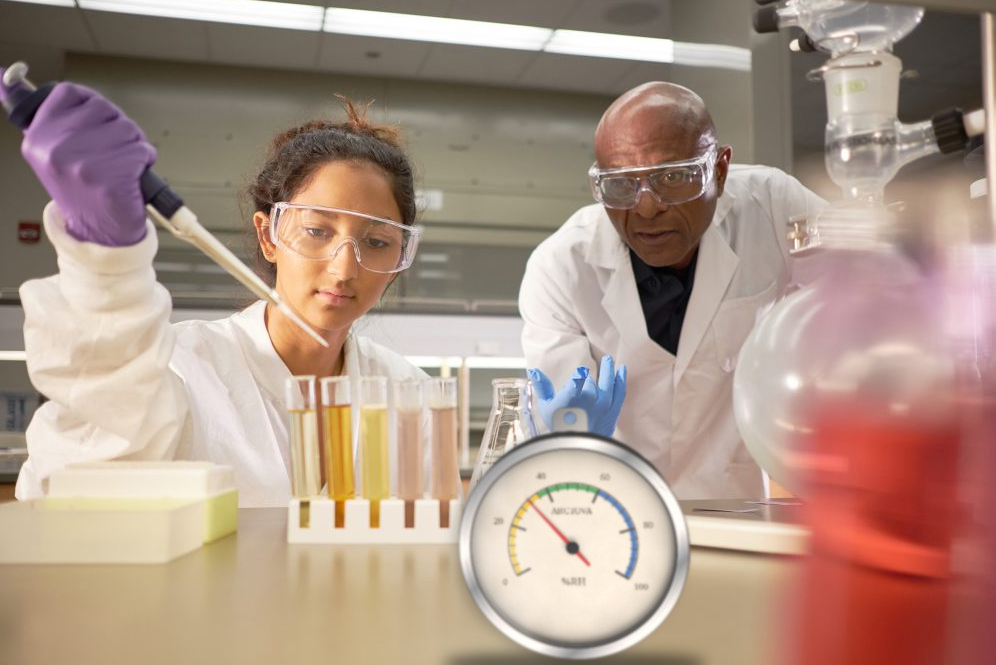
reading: 32
